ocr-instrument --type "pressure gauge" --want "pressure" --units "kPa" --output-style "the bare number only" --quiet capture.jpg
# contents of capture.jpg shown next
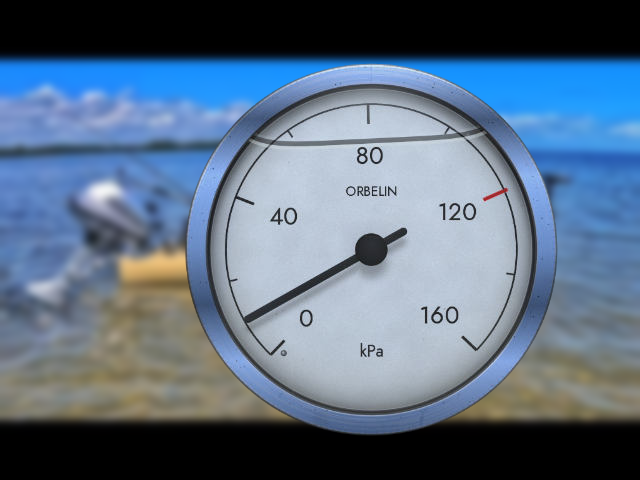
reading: 10
